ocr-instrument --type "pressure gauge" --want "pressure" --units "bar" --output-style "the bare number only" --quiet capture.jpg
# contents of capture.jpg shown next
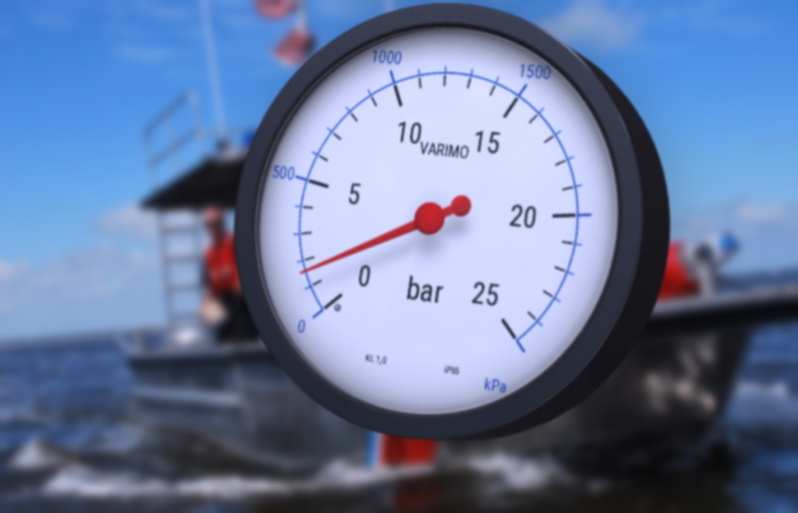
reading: 1.5
